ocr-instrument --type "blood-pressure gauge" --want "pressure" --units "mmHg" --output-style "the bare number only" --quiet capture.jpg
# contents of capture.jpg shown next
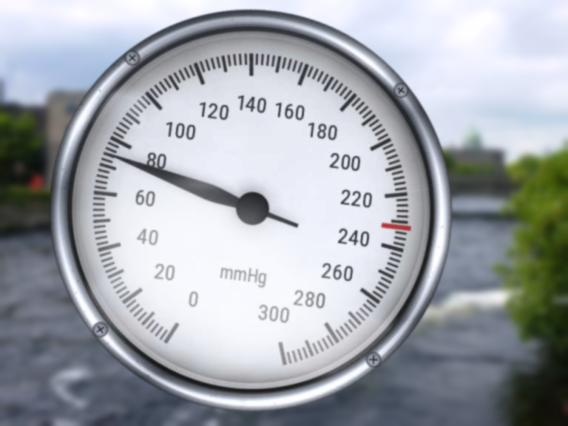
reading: 74
